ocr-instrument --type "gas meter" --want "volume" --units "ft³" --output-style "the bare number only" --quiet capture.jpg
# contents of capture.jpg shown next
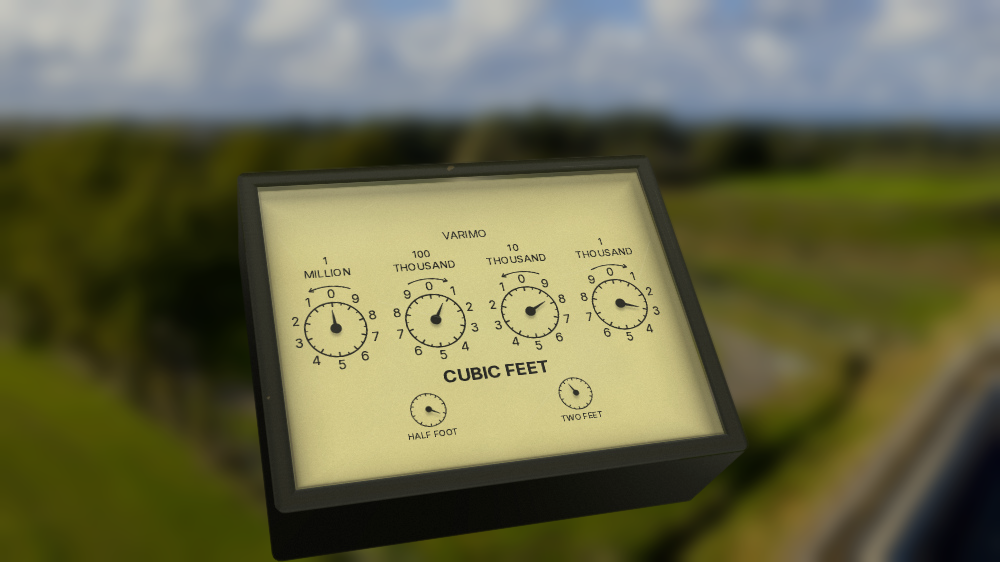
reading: 8300
